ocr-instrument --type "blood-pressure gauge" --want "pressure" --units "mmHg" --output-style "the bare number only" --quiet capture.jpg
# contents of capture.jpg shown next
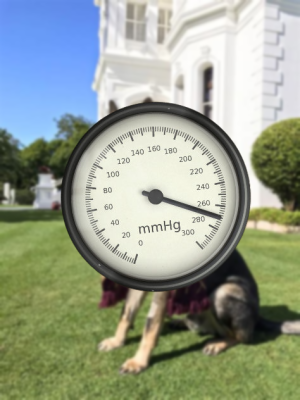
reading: 270
